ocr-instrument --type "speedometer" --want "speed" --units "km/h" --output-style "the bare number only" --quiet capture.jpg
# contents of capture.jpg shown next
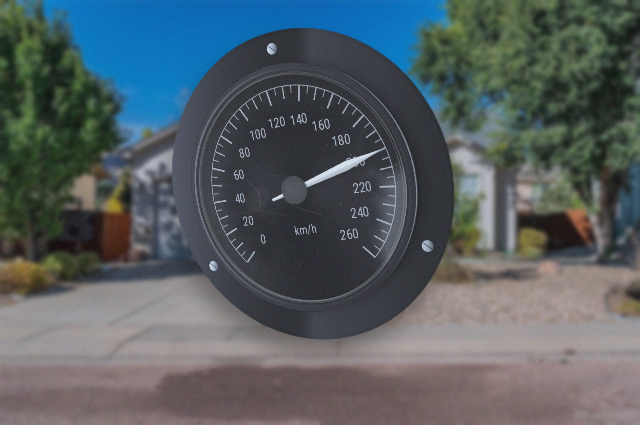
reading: 200
